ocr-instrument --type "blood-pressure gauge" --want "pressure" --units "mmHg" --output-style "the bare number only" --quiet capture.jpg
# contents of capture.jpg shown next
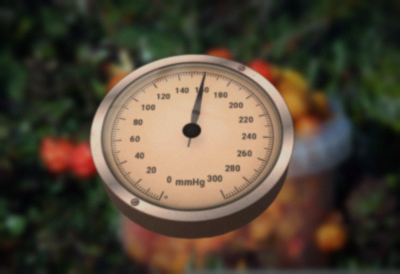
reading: 160
